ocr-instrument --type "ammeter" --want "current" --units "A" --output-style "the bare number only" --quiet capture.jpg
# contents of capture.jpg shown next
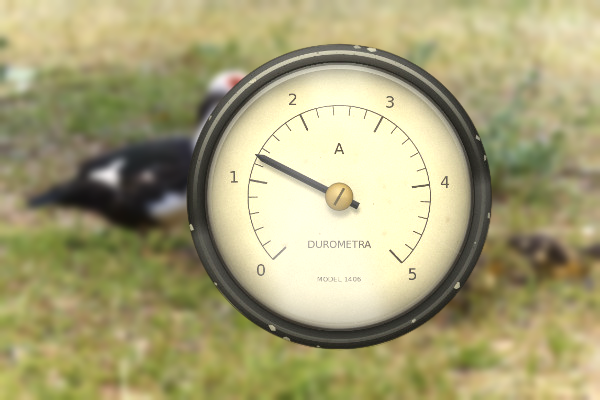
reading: 1.3
